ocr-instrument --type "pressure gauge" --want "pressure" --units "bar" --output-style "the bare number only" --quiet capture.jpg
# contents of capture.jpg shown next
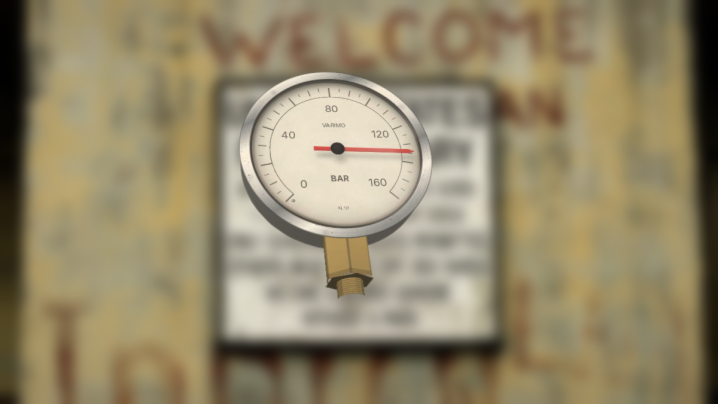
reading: 135
